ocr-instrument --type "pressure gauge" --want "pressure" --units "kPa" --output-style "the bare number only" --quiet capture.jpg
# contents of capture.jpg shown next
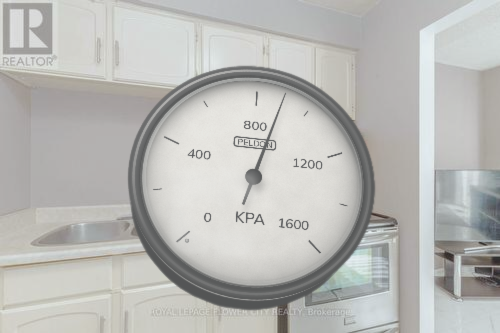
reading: 900
